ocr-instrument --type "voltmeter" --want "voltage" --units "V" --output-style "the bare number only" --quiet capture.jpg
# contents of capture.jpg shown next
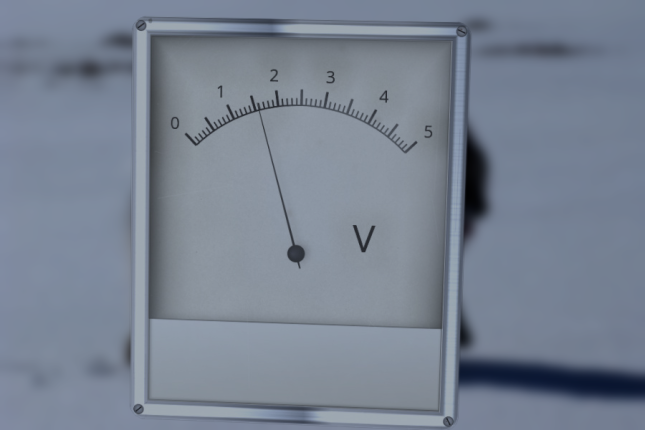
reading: 1.6
